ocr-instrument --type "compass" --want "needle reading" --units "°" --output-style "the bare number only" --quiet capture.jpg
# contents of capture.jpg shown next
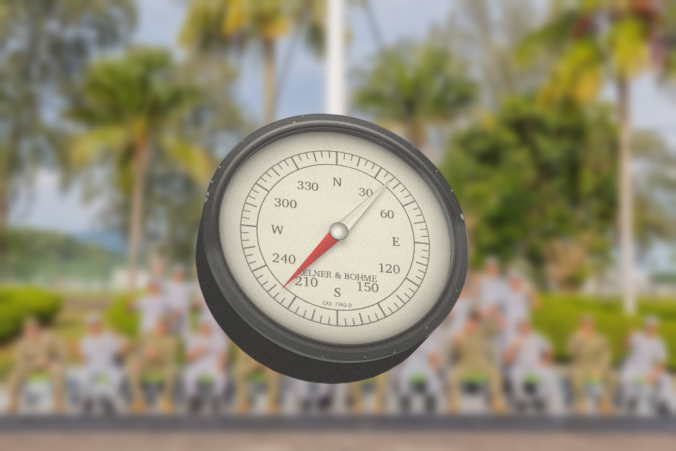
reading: 220
